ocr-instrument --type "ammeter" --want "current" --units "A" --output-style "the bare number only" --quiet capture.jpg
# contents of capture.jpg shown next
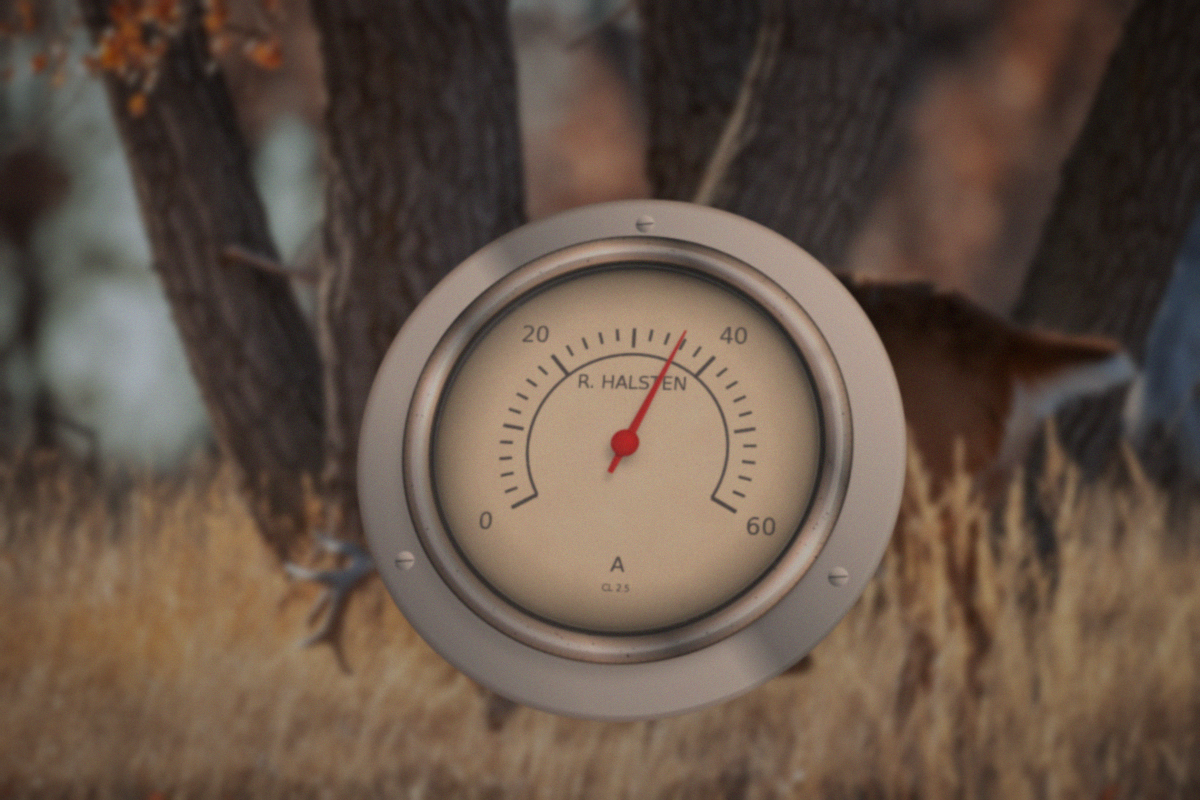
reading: 36
